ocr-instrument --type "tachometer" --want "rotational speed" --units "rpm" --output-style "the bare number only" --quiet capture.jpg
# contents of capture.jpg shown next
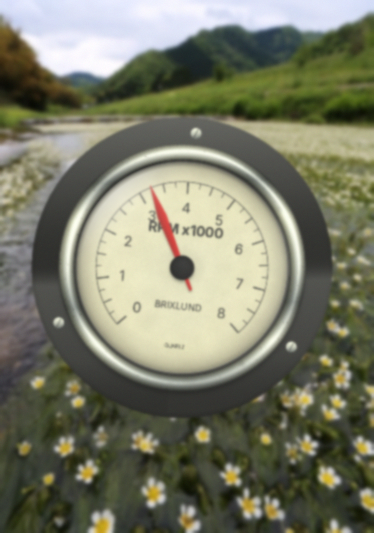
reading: 3250
